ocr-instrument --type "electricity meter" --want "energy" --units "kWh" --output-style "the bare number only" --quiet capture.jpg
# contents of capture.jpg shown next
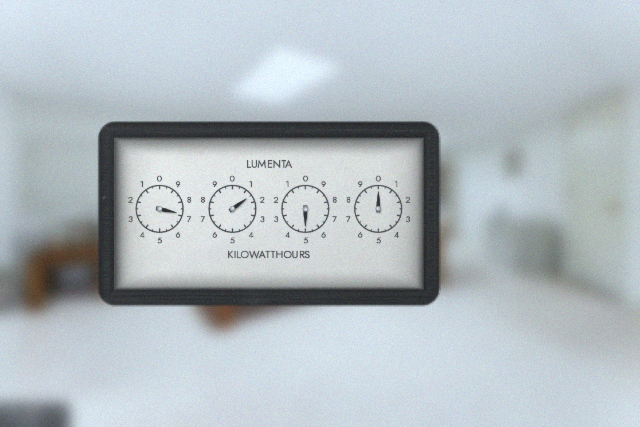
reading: 7150
